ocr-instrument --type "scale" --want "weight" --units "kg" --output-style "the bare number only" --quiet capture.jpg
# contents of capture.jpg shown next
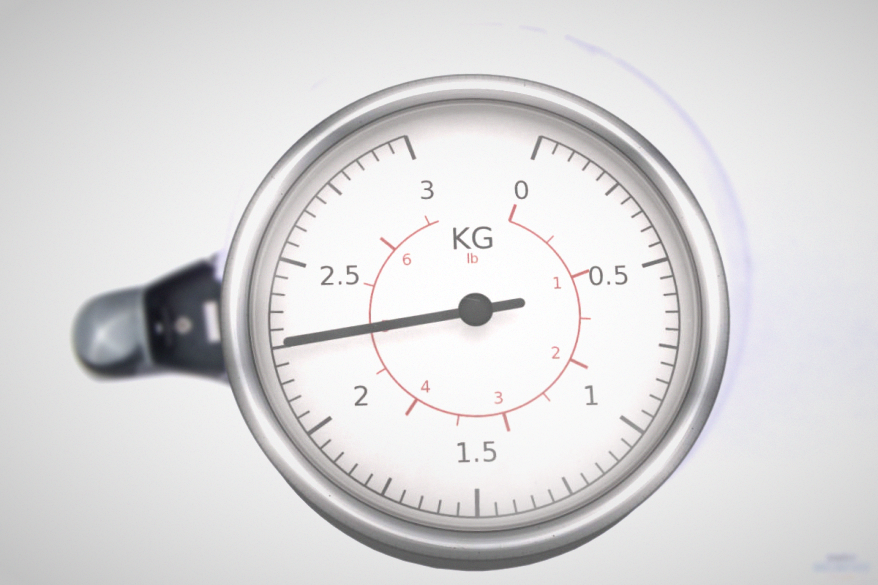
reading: 2.25
